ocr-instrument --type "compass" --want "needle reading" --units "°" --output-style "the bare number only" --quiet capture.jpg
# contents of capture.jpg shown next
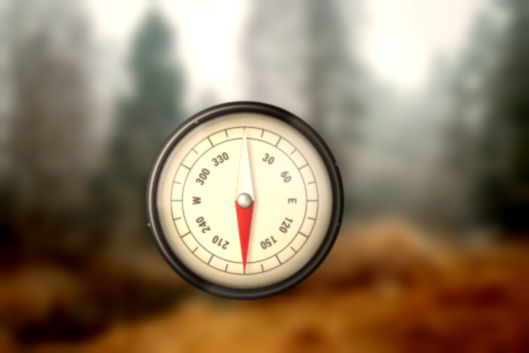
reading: 180
